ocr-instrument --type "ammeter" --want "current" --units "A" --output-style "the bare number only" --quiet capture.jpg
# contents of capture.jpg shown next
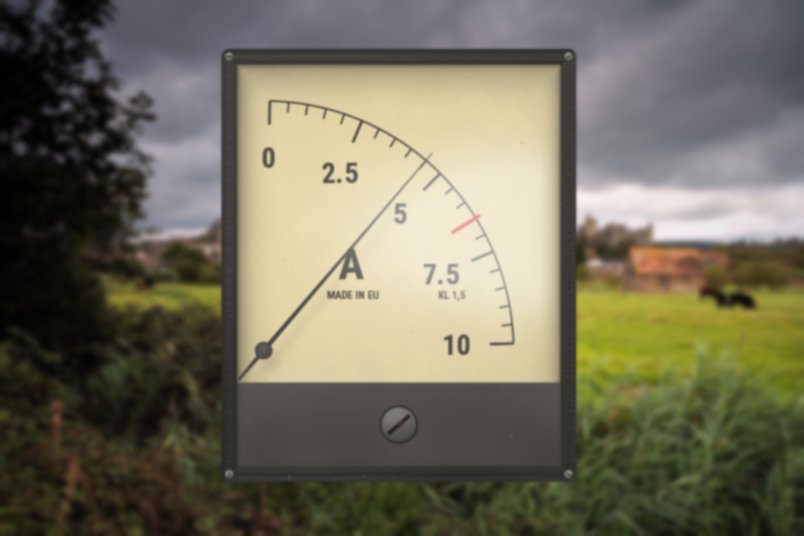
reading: 4.5
